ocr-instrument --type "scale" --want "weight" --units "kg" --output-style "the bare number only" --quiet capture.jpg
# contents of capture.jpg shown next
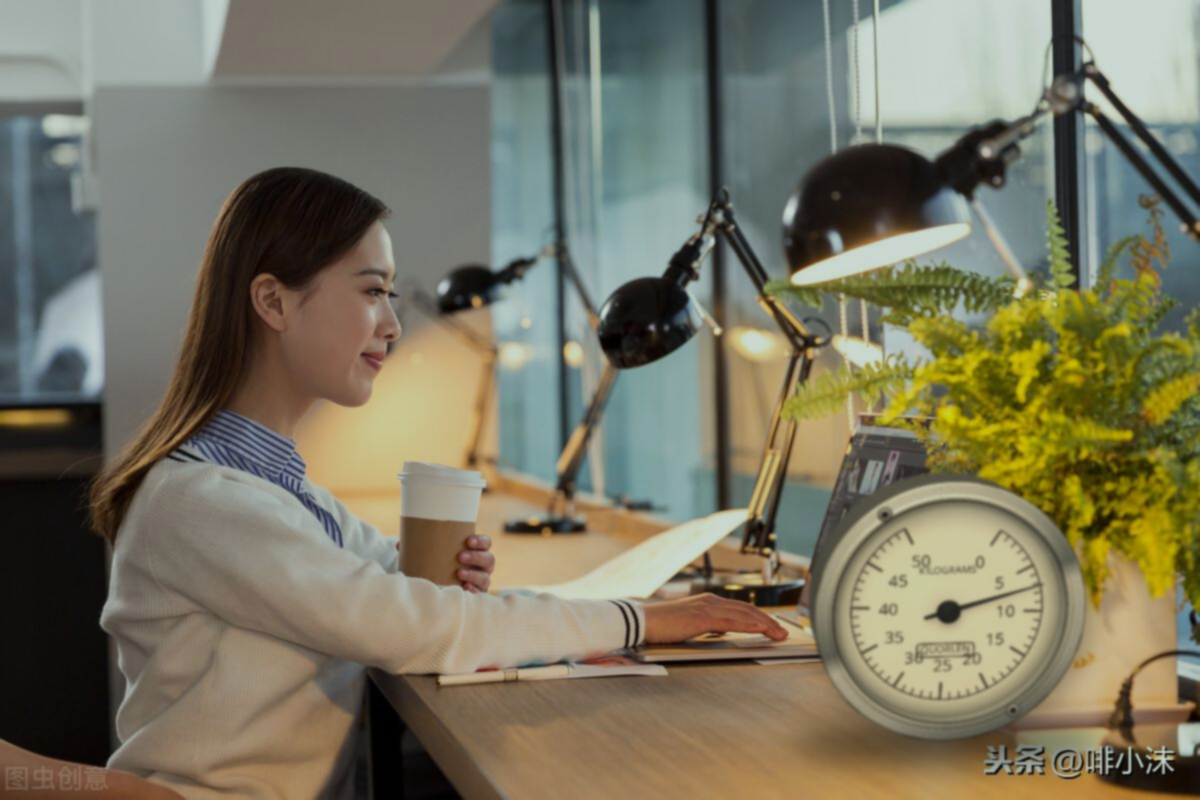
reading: 7
